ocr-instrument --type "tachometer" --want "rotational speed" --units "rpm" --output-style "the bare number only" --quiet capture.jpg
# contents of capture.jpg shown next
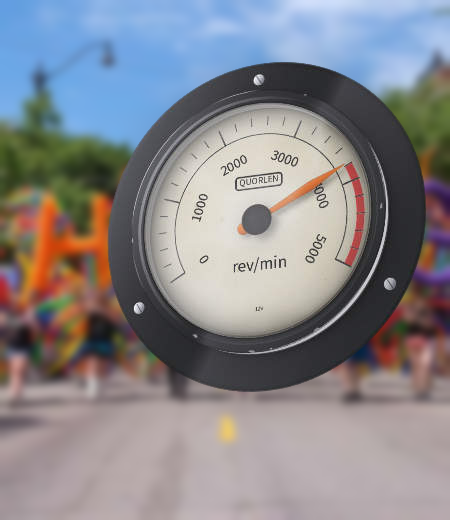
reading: 3800
